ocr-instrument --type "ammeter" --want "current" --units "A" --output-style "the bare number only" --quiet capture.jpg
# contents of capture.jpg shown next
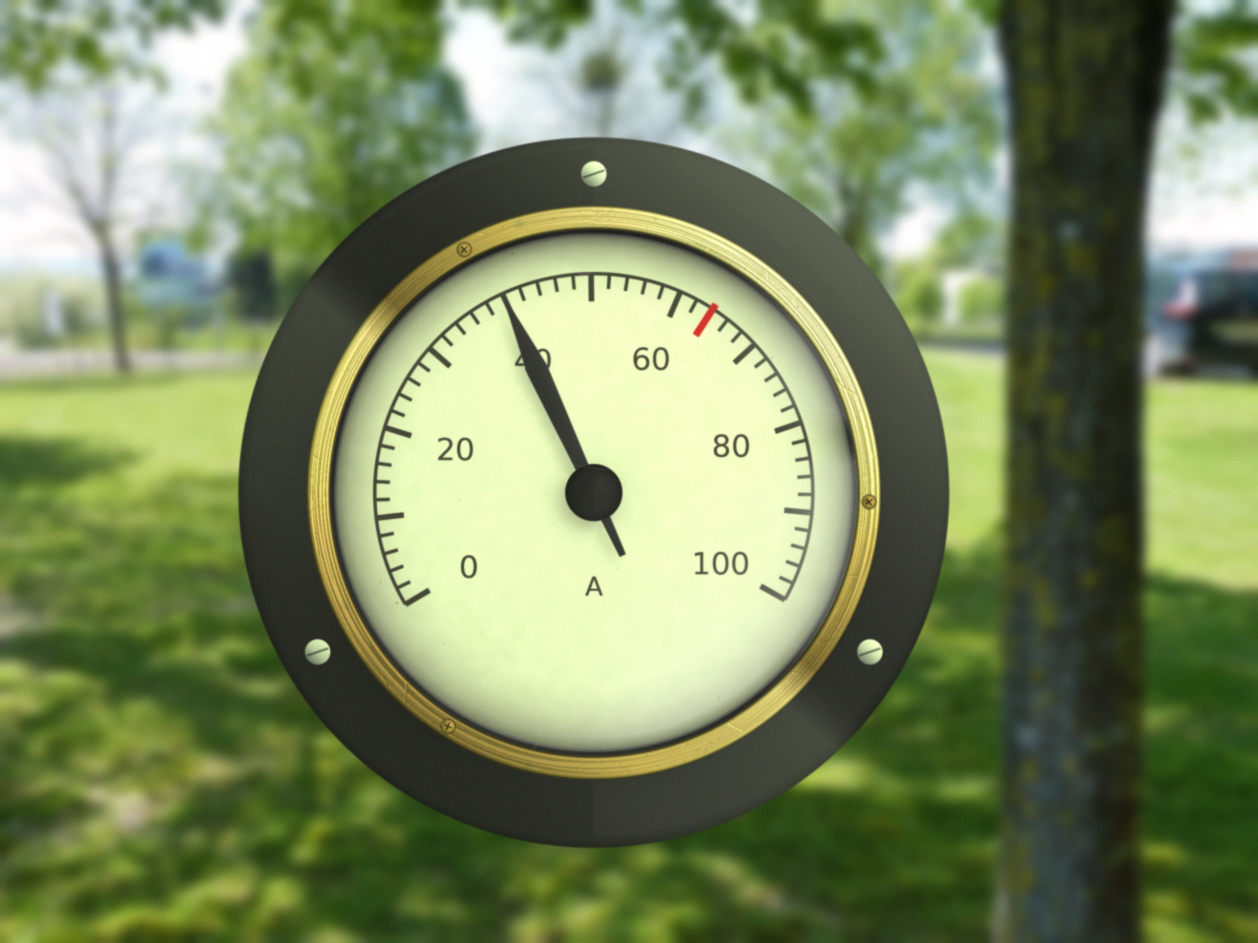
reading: 40
